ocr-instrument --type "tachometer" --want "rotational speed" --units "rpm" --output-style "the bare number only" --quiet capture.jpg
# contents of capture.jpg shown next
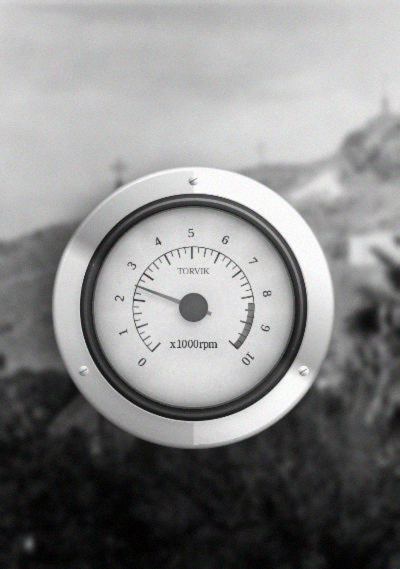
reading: 2500
